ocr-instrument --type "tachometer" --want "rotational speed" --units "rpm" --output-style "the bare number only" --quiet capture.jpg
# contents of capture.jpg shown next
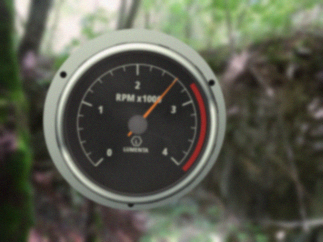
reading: 2600
